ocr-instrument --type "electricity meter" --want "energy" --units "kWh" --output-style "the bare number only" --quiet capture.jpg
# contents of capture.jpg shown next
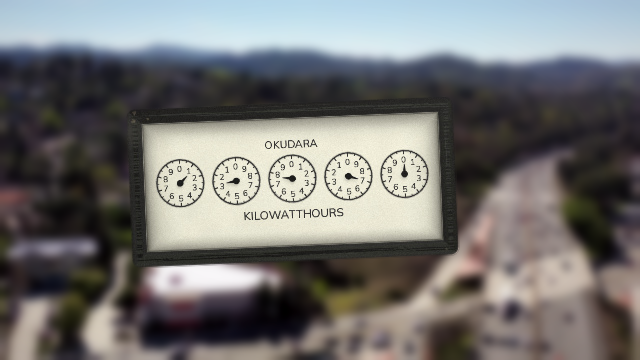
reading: 12770
